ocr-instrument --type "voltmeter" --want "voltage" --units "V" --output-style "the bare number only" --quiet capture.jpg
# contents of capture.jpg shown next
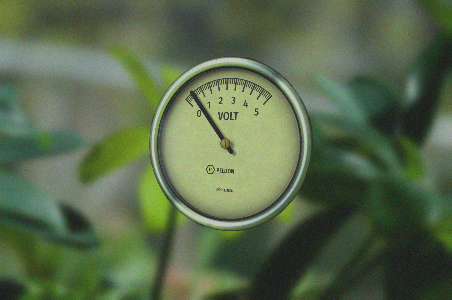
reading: 0.5
